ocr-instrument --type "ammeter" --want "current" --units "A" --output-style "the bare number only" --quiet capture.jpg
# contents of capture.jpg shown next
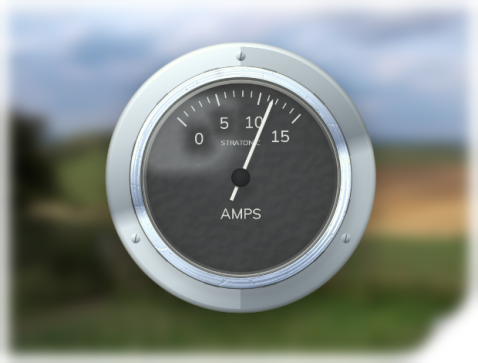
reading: 11.5
